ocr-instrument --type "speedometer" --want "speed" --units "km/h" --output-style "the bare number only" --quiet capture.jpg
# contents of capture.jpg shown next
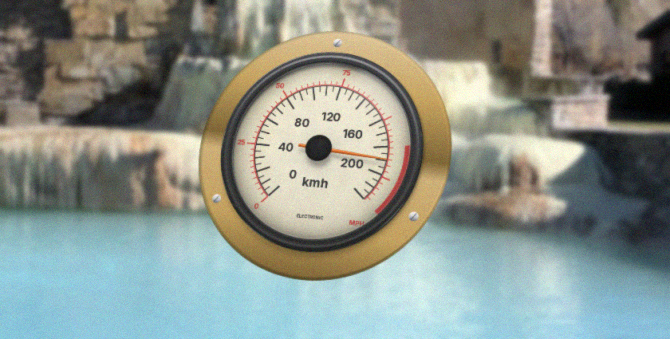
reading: 190
